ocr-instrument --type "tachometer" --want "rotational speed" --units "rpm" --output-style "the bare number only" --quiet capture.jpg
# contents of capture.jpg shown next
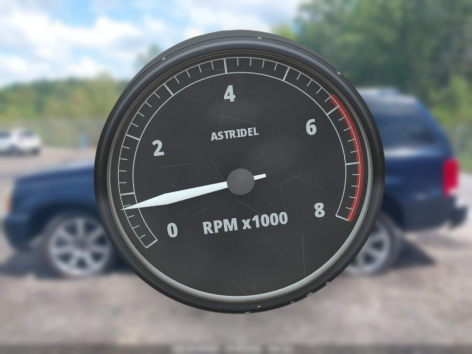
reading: 800
